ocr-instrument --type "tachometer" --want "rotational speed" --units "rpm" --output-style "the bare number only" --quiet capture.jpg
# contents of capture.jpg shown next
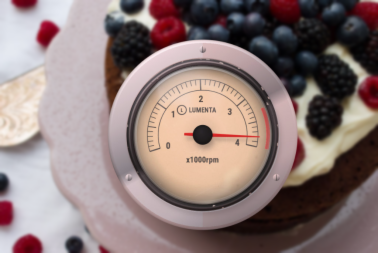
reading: 3800
